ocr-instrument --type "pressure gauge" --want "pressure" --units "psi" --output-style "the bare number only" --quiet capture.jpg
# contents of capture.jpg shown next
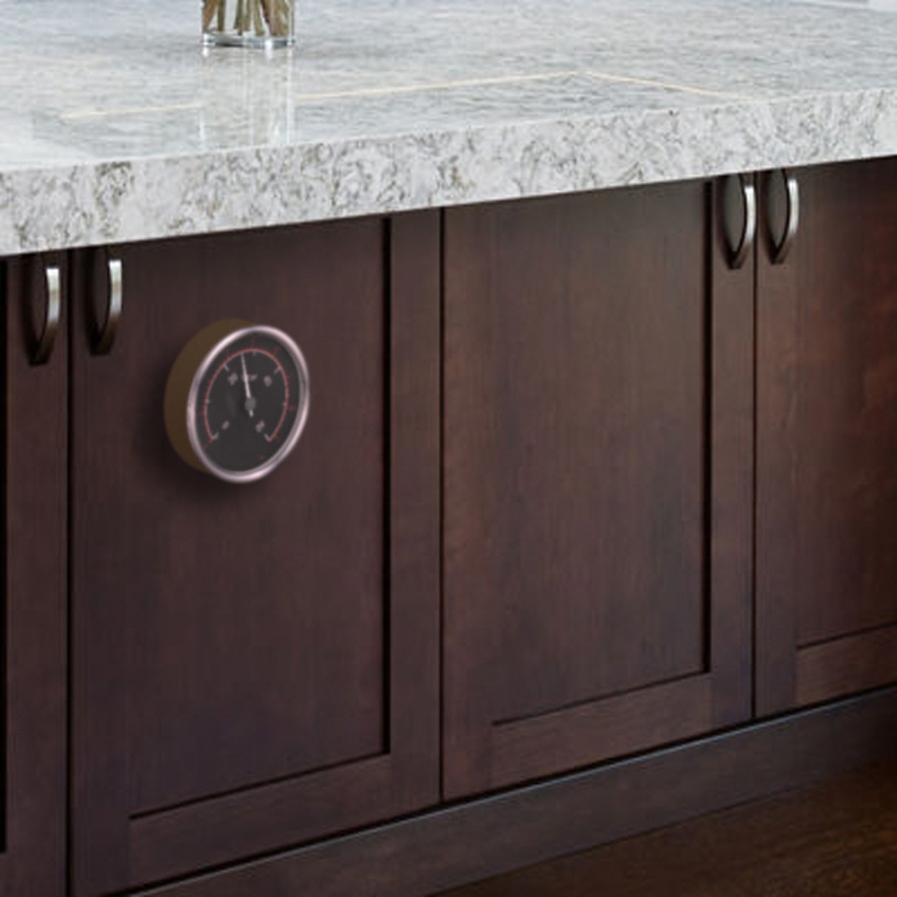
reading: 25
